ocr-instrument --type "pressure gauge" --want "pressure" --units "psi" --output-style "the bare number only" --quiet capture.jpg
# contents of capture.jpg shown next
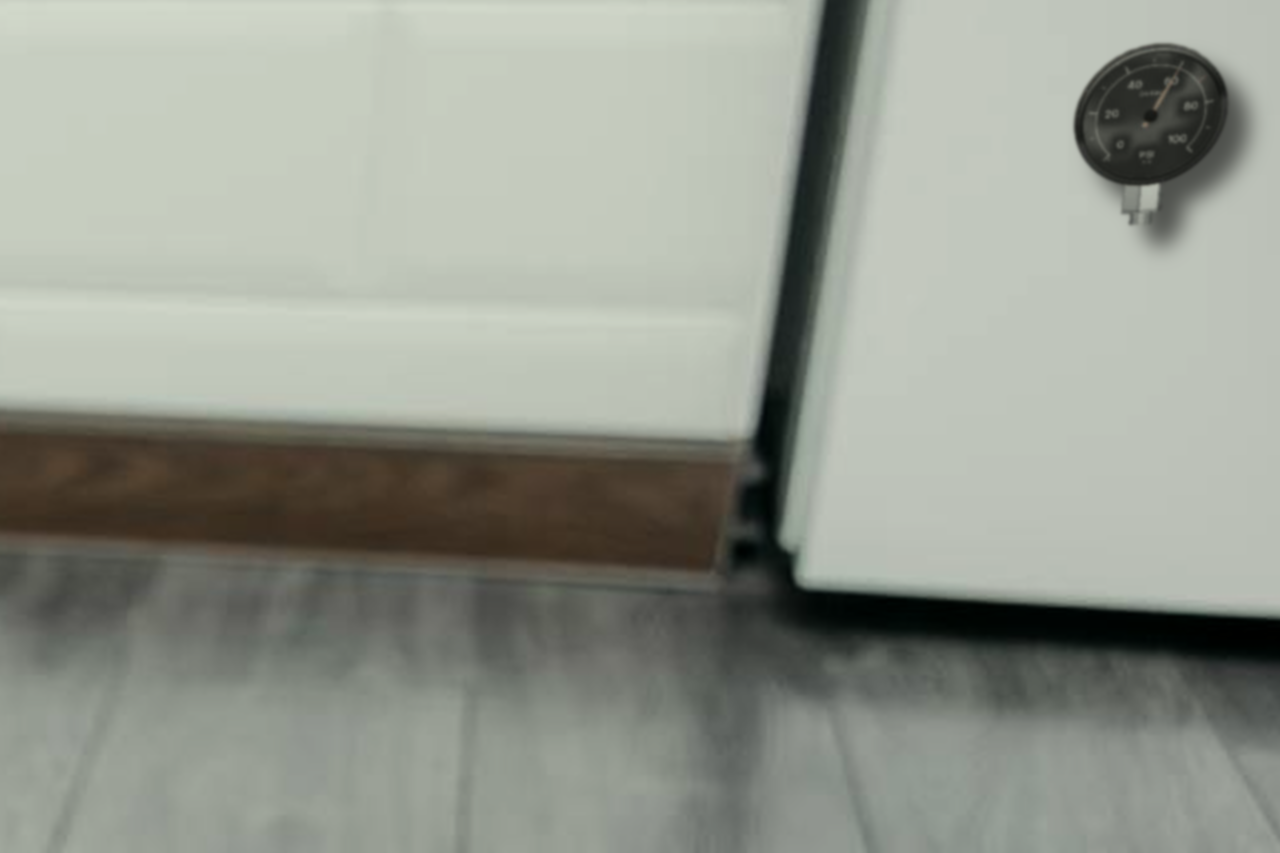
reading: 60
